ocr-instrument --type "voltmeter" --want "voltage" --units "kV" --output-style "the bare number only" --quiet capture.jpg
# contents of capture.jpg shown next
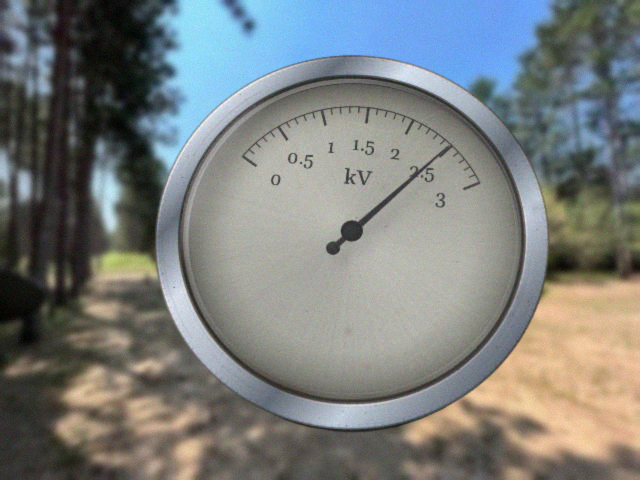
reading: 2.5
